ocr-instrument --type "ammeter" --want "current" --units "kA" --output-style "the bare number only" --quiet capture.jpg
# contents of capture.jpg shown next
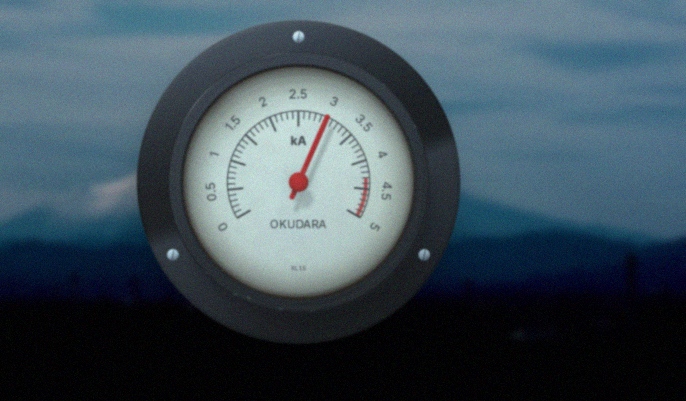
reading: 3
